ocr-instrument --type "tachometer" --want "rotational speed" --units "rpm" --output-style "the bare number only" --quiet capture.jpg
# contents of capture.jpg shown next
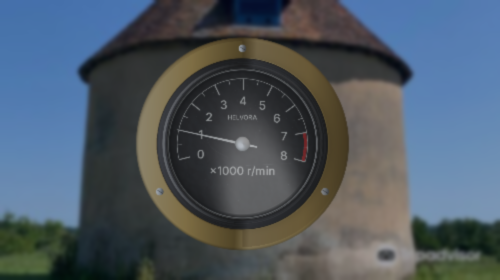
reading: 1000
